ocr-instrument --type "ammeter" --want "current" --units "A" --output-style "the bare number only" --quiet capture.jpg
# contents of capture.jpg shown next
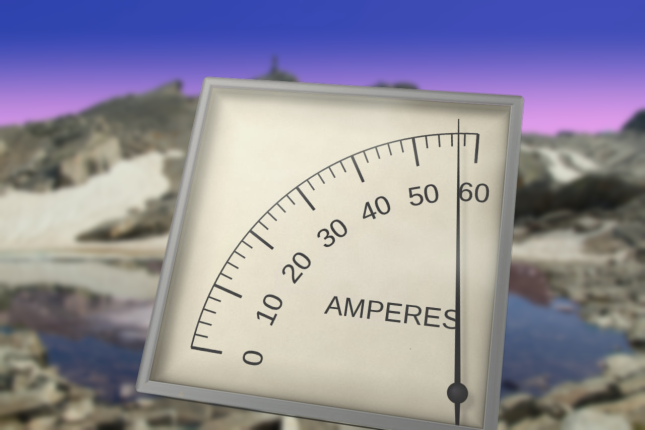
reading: 57
